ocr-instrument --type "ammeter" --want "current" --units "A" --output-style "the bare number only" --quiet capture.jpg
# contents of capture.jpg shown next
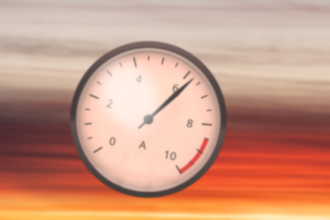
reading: 6.25
